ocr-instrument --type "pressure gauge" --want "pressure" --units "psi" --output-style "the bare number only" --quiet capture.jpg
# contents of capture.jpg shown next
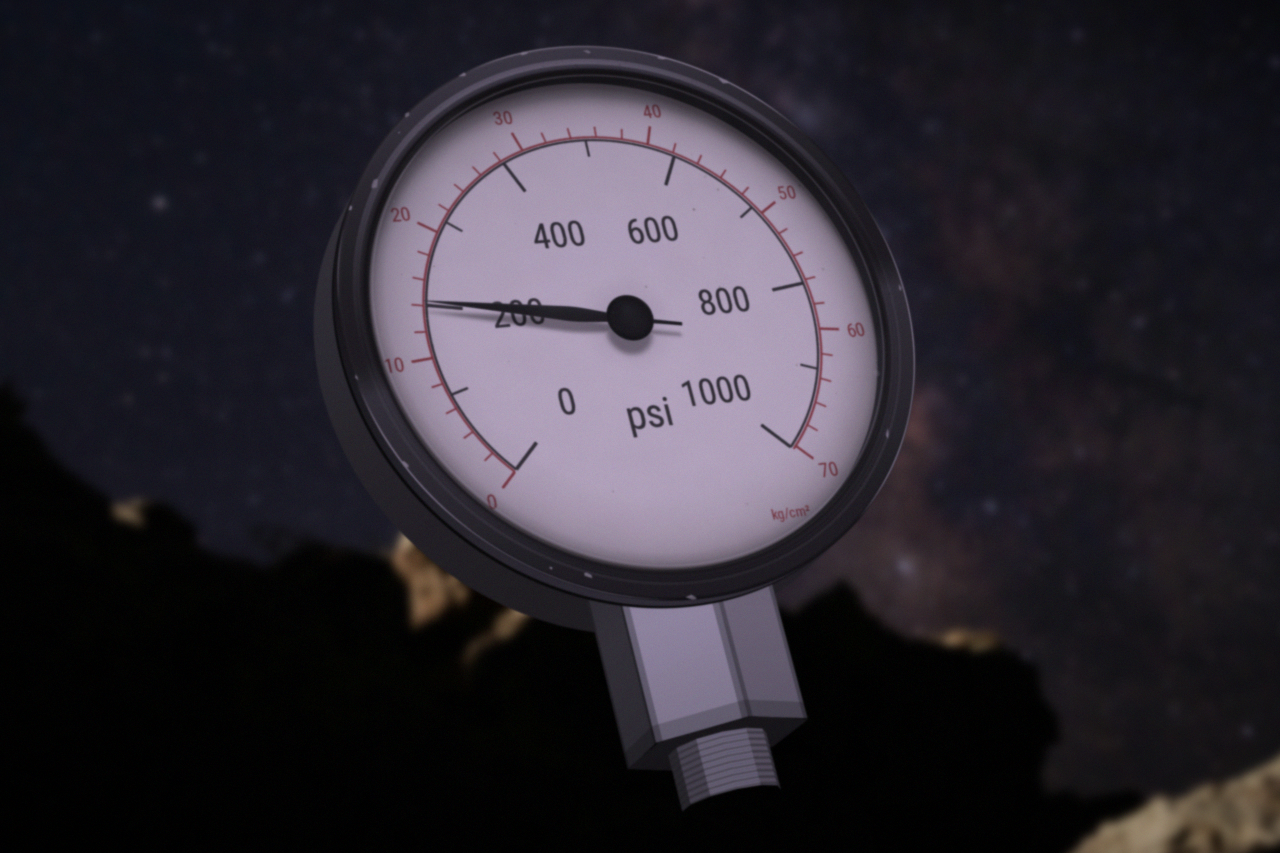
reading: 200
